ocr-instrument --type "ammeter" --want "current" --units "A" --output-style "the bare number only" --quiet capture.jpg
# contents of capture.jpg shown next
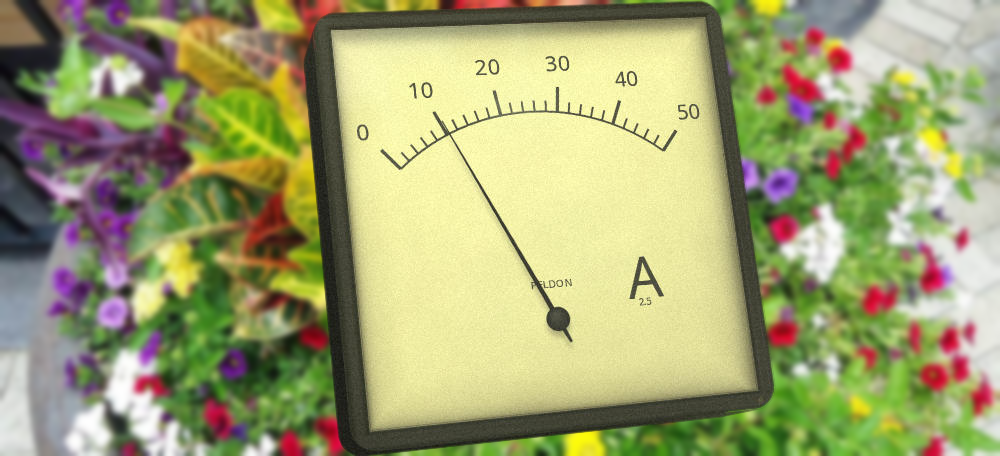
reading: 10
